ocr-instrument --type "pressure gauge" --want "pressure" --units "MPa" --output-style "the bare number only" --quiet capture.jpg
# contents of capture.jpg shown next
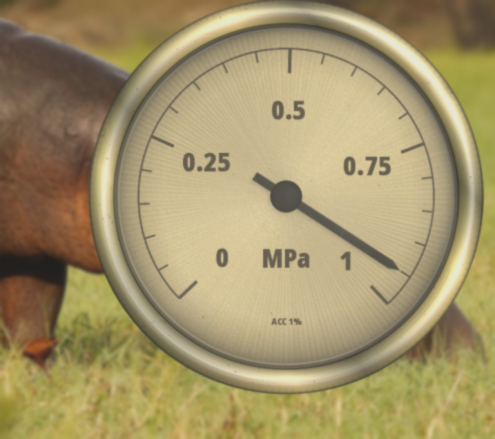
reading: 0.95
